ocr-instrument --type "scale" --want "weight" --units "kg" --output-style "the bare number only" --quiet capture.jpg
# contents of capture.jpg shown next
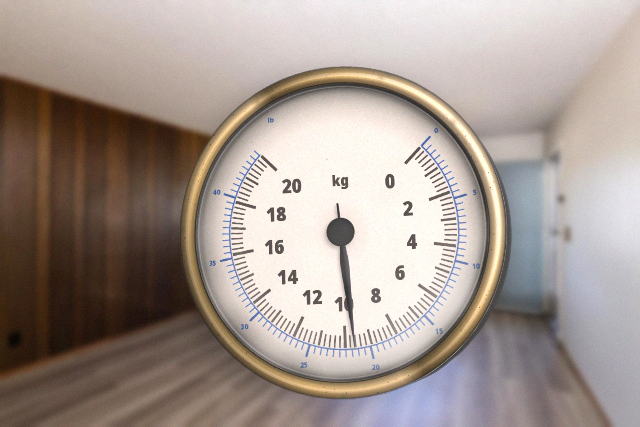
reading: 9.6
